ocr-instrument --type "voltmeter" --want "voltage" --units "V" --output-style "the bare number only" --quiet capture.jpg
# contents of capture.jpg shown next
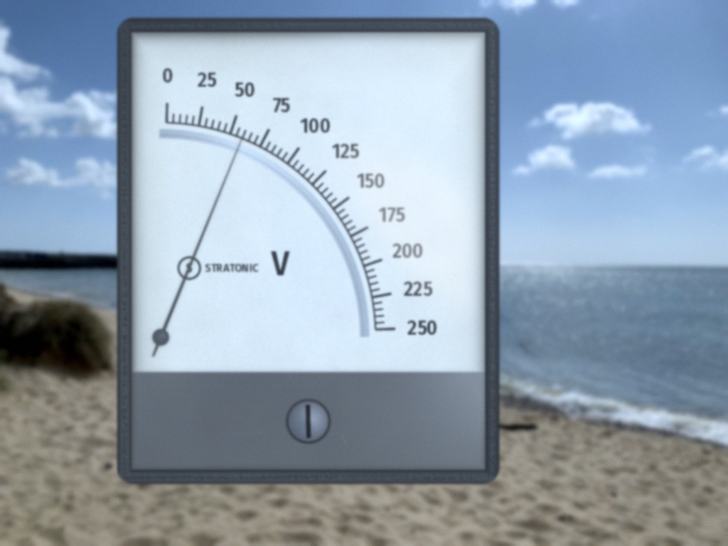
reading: 60
